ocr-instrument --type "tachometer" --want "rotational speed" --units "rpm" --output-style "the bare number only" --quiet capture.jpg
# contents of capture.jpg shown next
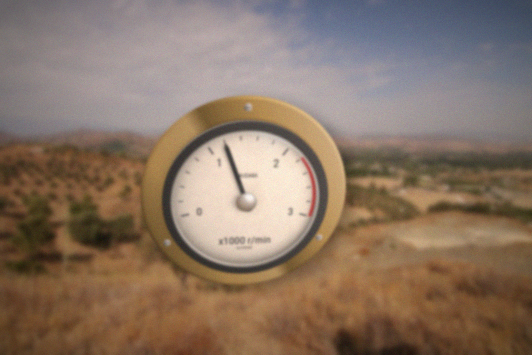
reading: 1200
